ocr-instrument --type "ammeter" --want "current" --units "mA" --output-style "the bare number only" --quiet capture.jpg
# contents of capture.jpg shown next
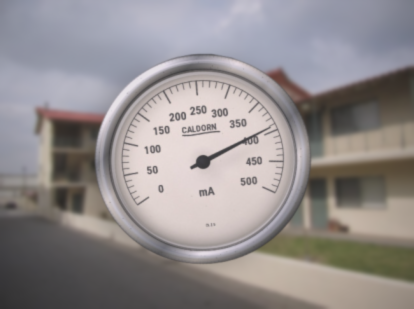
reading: 390
